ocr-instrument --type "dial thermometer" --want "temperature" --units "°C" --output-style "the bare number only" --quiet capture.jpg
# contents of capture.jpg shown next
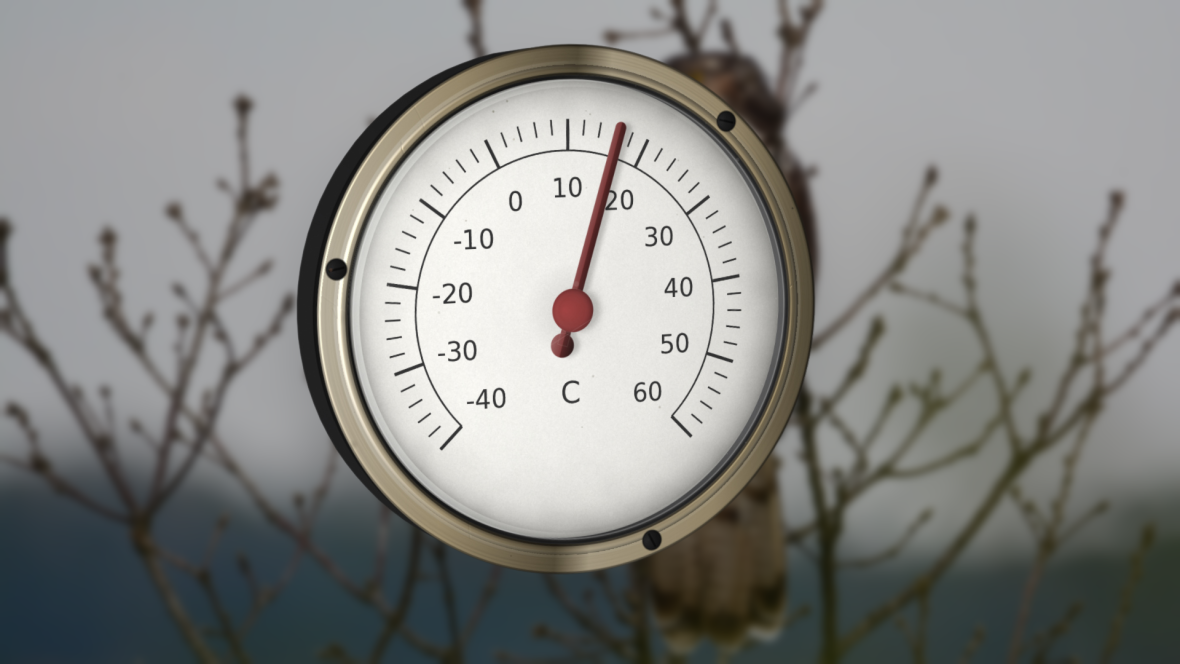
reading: 16
